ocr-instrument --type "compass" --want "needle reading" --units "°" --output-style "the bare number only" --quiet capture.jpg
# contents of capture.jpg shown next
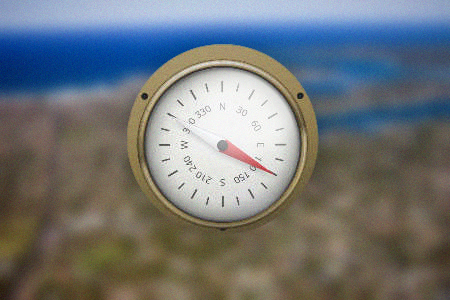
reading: 120
